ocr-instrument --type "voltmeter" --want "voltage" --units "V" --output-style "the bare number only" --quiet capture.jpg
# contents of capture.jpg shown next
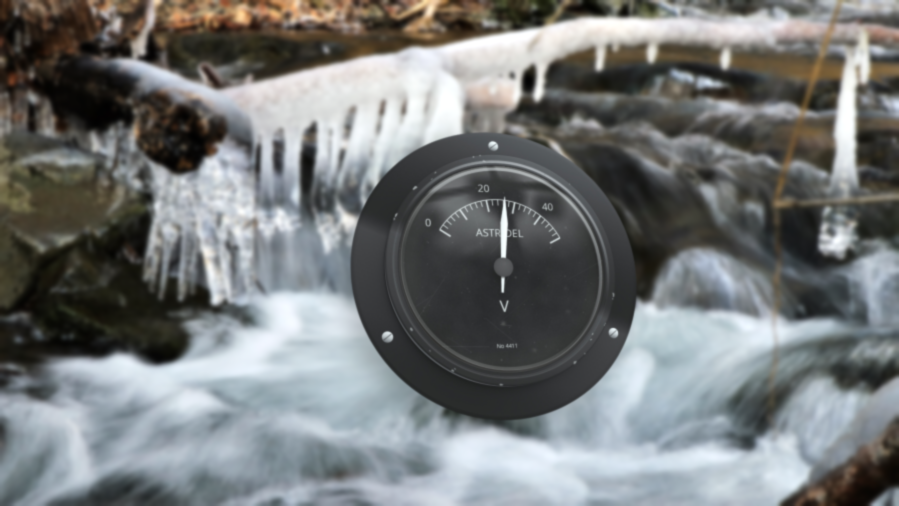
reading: 26
